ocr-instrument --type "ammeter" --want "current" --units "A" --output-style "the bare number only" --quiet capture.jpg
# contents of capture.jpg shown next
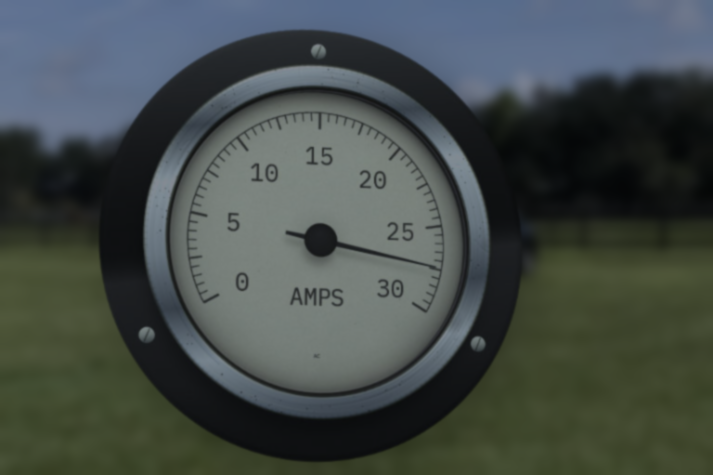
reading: 27.5
